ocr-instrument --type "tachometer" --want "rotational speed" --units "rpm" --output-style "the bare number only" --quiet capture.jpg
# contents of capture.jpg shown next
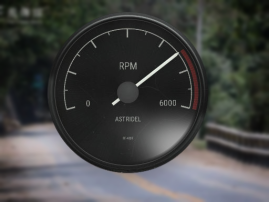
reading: 4500
